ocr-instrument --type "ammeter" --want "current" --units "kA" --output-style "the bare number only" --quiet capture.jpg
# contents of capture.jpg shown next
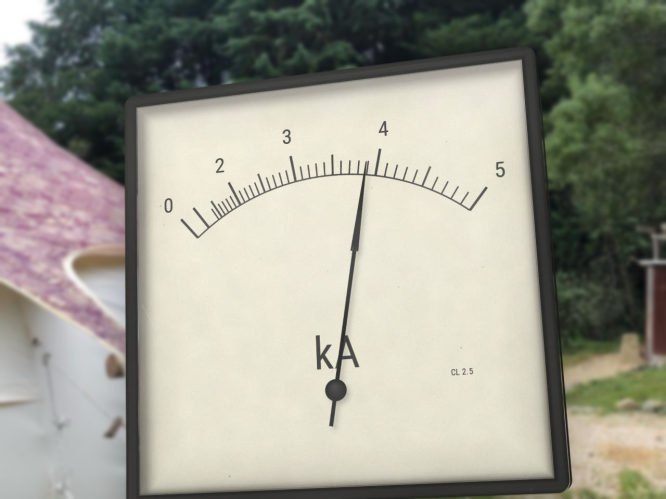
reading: 3.9
